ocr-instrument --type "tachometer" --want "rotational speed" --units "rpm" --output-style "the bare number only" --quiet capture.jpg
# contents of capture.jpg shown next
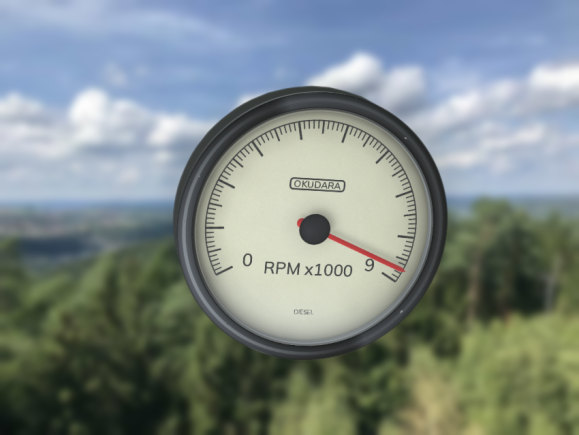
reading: 8700
